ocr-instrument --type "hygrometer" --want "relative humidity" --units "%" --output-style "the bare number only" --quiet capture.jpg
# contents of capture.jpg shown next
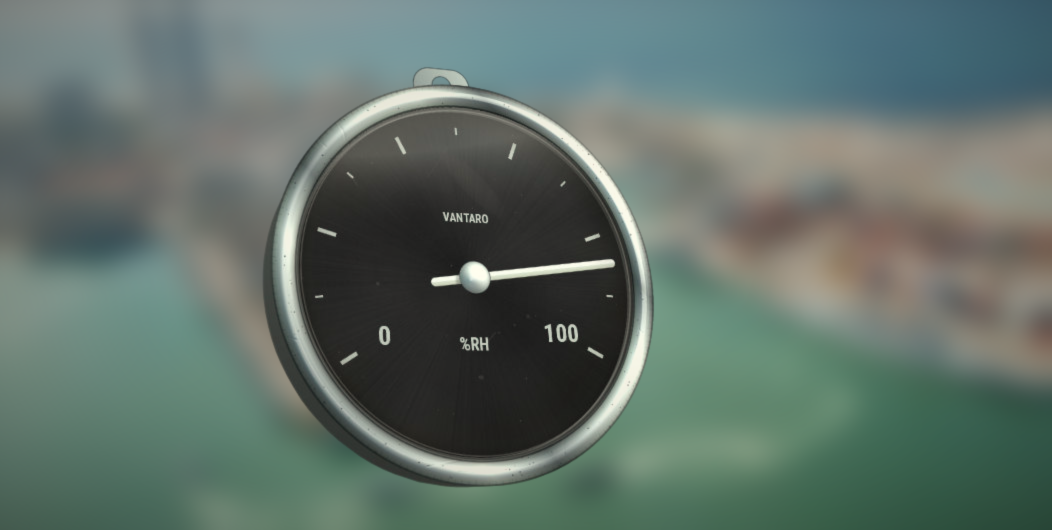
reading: 85
